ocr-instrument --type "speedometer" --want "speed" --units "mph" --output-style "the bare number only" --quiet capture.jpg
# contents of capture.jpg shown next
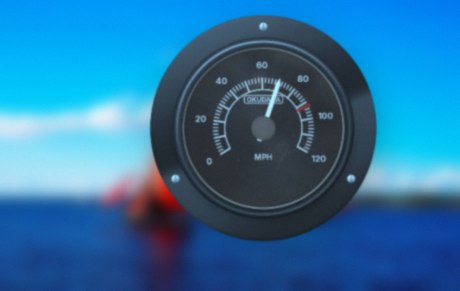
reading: 70
